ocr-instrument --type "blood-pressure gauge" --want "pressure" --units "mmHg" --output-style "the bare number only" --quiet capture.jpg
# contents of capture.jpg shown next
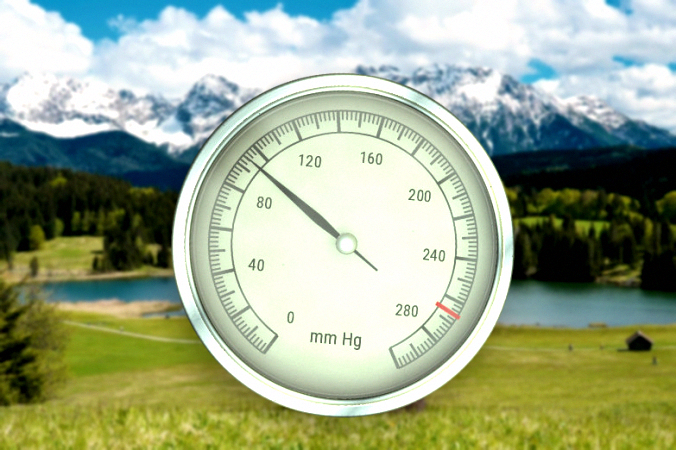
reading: 94
